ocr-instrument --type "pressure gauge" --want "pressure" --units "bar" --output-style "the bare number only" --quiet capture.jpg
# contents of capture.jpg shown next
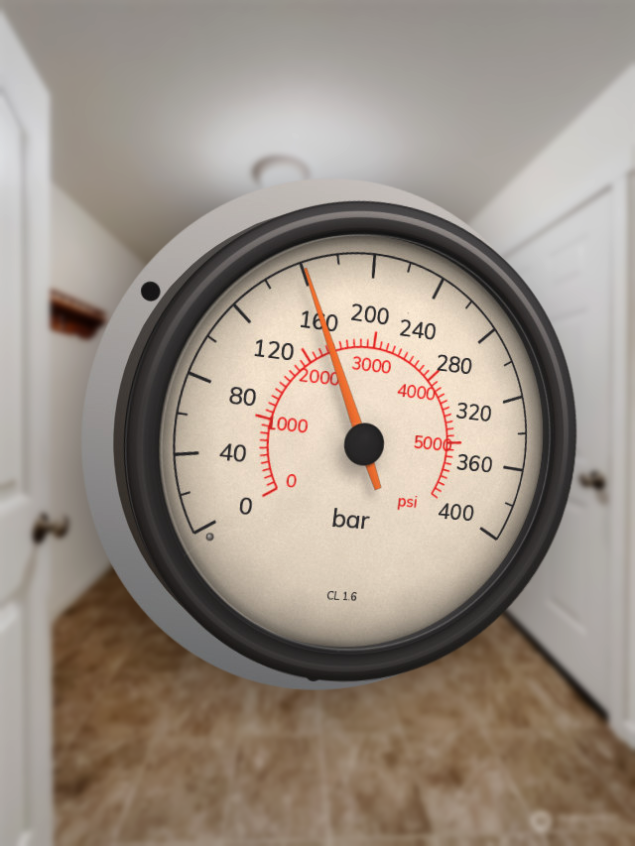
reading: 160
